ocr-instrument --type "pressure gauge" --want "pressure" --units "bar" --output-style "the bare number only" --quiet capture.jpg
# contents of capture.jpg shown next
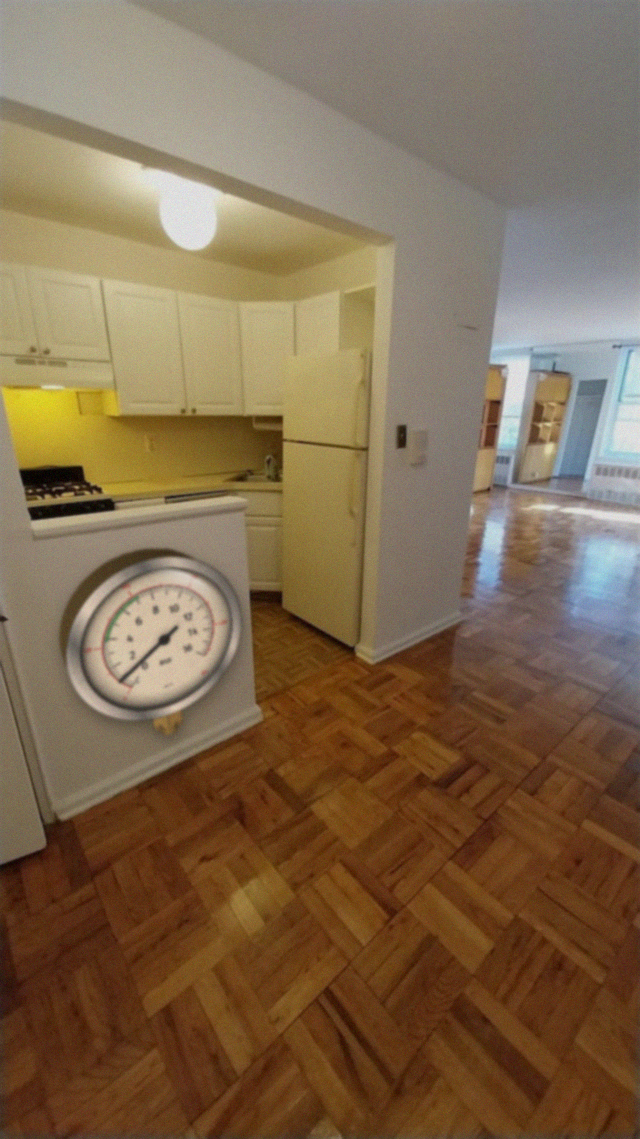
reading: 1
